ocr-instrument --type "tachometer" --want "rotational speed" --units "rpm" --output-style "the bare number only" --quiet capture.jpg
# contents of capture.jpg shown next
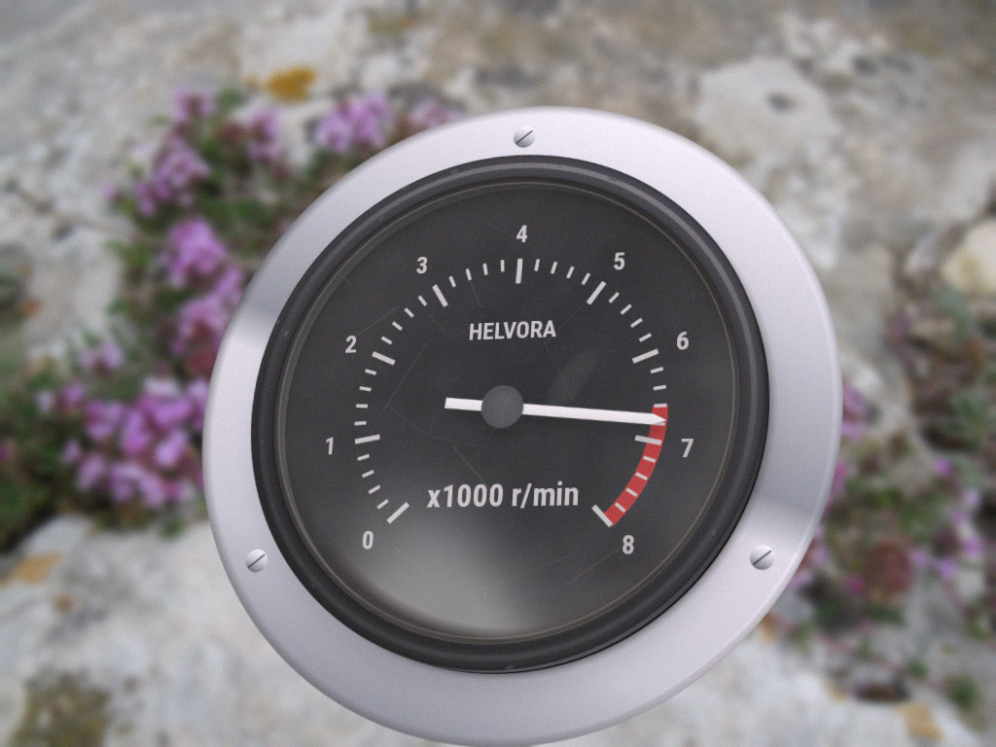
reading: 6800
